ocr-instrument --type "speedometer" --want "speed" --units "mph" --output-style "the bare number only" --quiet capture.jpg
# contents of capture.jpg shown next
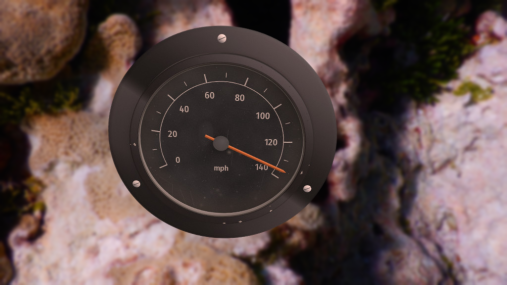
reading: 135
